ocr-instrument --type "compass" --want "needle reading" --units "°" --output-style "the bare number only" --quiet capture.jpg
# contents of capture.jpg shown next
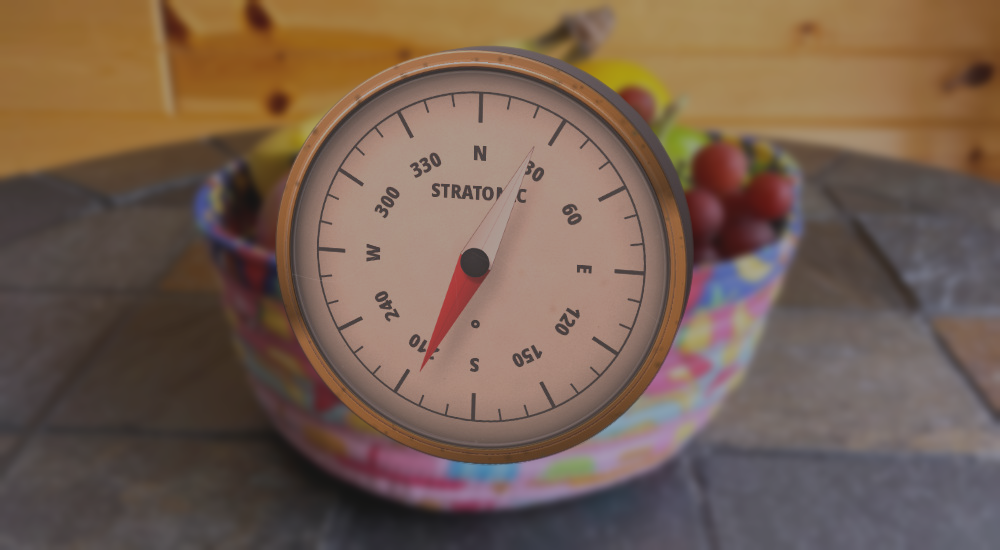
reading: 205
